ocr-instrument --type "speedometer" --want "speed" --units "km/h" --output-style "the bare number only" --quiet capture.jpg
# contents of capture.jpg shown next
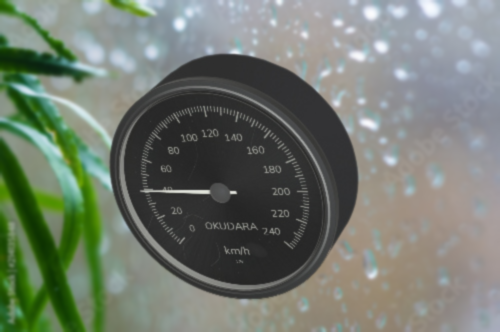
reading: 40
